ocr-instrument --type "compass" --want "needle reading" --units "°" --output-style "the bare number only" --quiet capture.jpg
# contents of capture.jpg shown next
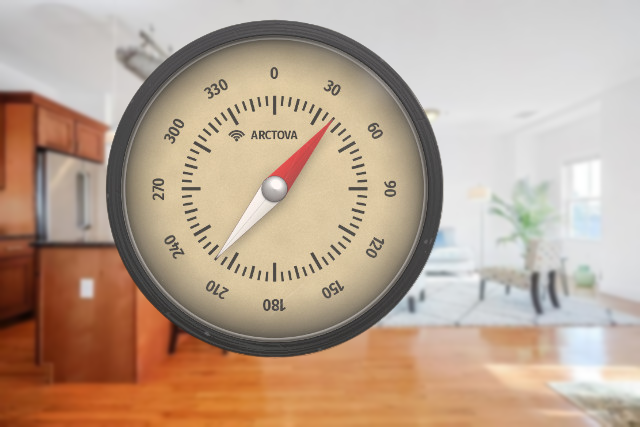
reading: 40
